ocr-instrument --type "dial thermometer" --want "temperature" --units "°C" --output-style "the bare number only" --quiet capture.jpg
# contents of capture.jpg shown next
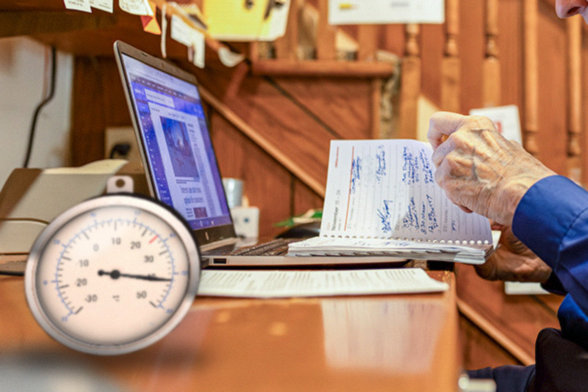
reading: 40
